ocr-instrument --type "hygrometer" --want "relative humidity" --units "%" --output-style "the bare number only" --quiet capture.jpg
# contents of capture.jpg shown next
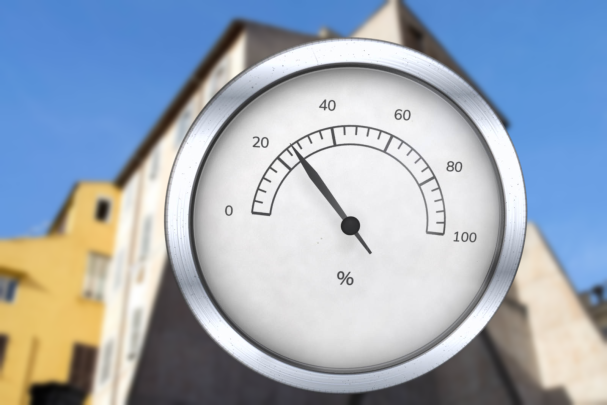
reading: 26
